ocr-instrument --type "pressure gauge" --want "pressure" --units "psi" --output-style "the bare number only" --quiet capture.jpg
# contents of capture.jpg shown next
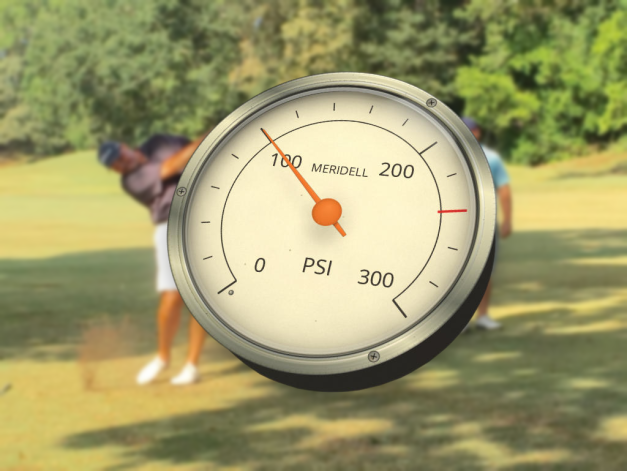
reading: 100
